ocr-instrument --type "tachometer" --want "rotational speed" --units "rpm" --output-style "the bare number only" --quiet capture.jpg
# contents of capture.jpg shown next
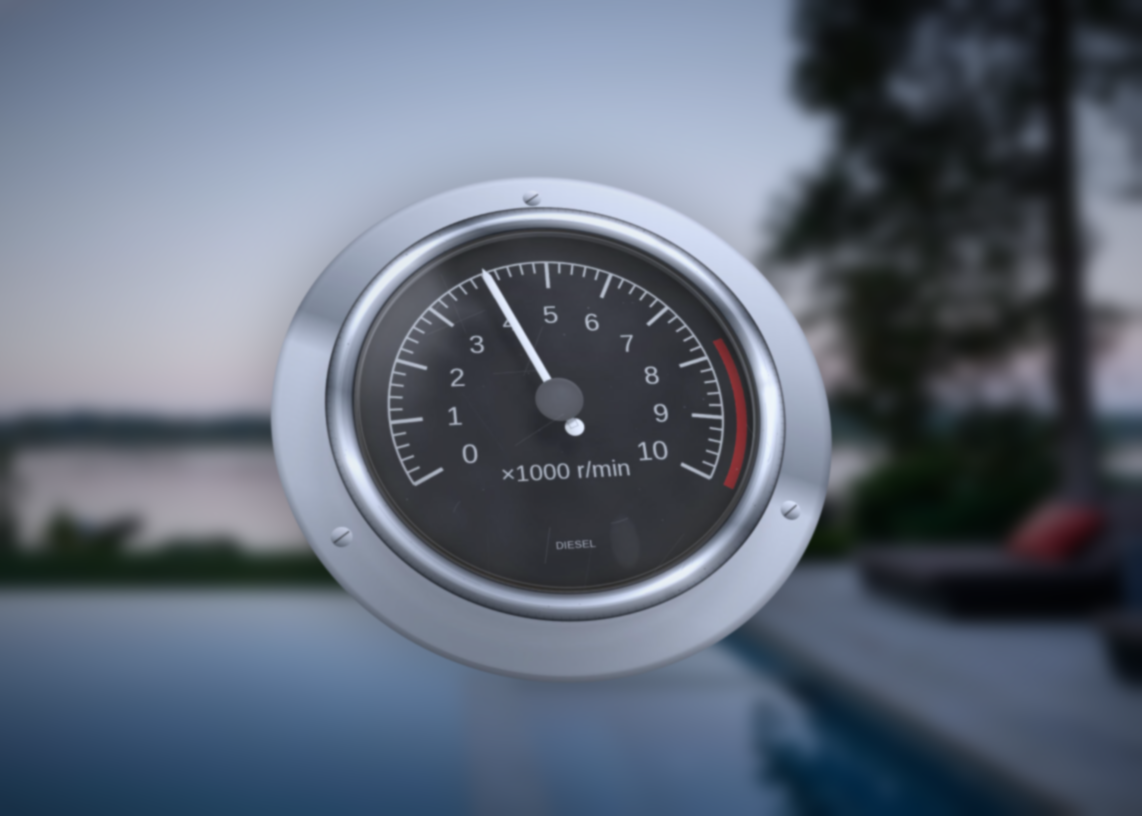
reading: 4000
